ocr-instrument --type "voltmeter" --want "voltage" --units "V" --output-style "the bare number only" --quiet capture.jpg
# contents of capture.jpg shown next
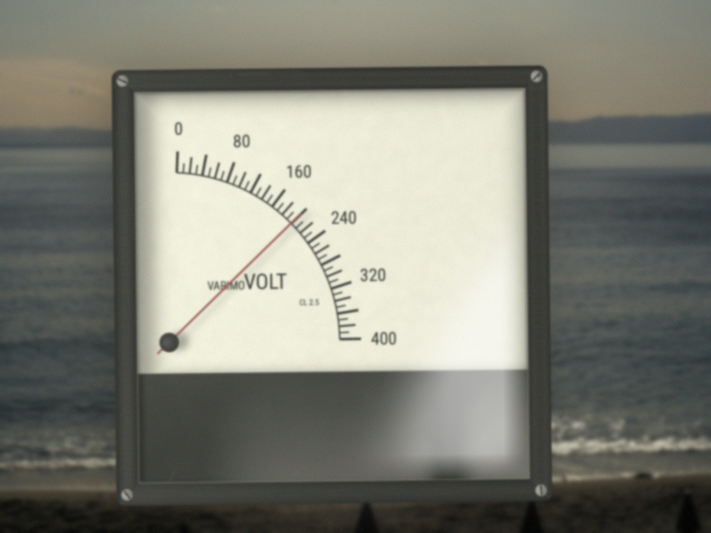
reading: 200
